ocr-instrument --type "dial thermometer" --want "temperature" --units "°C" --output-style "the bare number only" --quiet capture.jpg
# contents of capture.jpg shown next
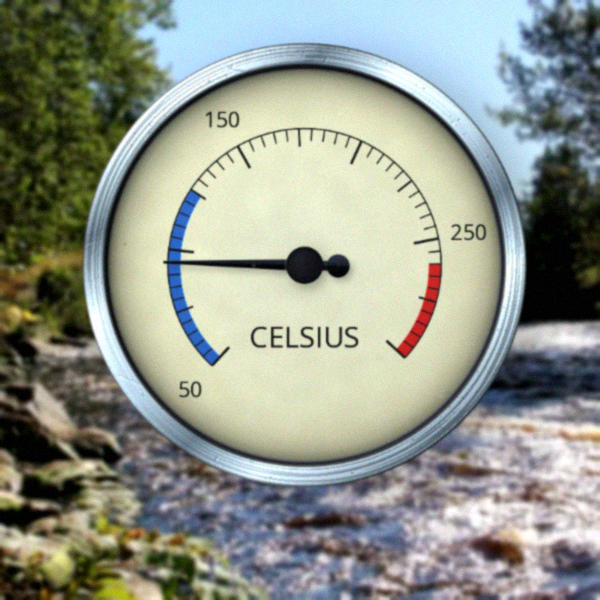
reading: 95
